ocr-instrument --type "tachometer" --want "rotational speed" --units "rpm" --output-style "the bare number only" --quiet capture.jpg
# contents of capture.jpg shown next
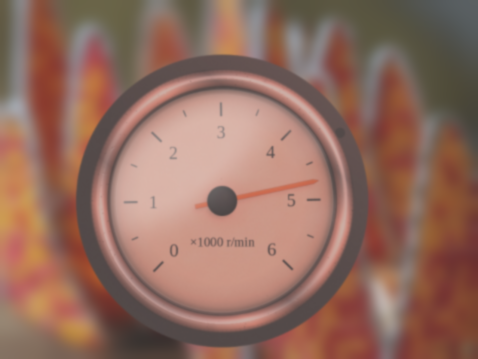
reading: 4750
